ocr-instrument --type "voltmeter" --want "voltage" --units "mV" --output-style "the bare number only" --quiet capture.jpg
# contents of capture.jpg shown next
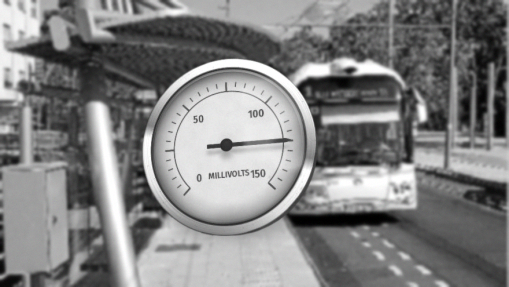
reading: 125
